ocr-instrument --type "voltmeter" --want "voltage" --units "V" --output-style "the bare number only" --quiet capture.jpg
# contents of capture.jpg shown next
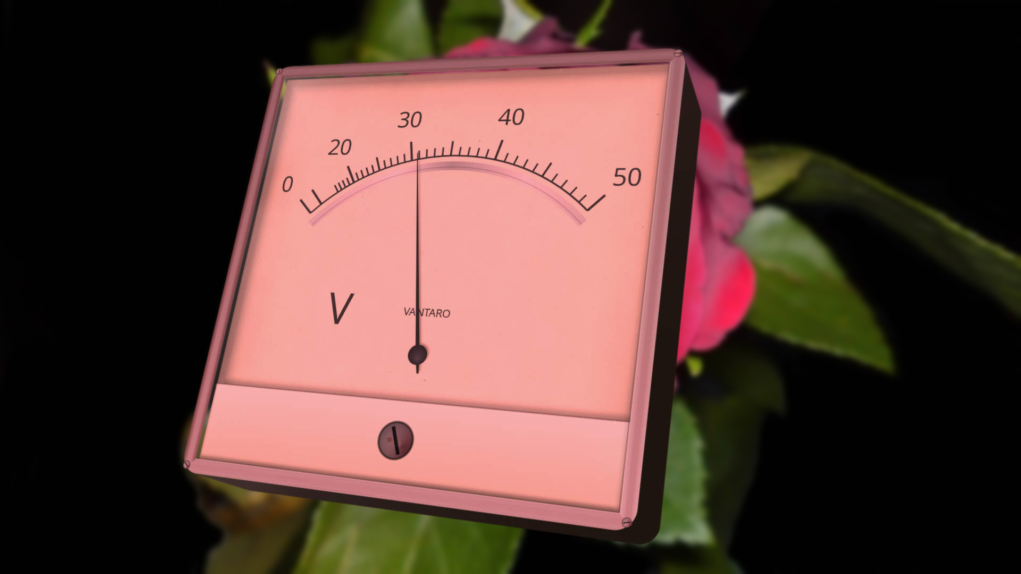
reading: 31
